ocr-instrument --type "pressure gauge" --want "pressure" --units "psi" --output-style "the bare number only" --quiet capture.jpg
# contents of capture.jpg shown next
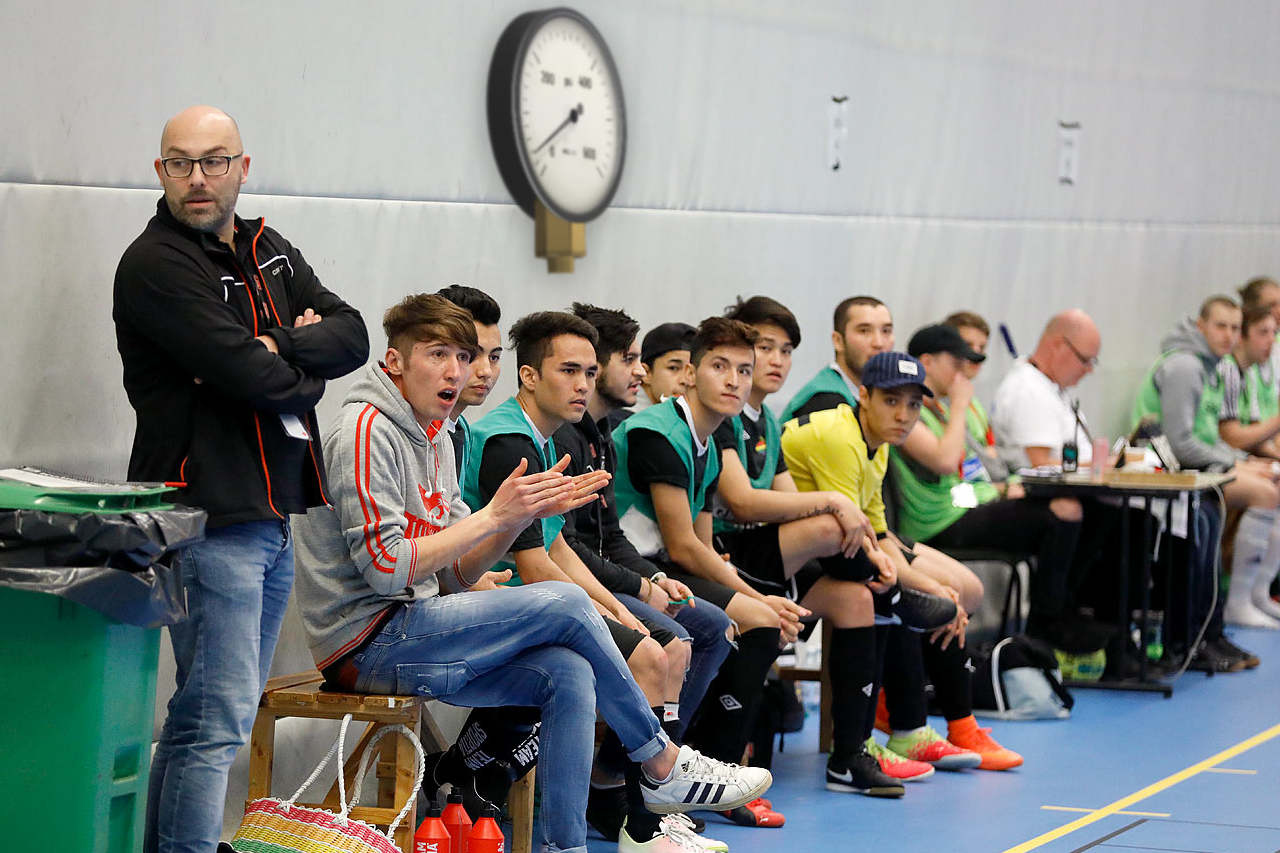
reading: 40
